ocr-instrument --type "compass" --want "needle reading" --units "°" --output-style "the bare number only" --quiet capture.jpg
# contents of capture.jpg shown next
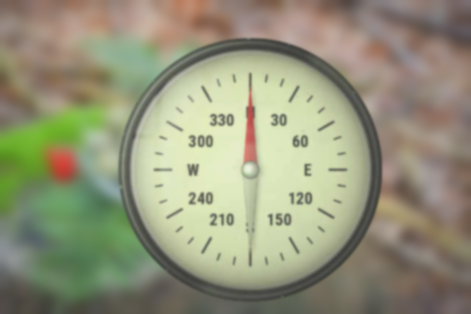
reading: 0
